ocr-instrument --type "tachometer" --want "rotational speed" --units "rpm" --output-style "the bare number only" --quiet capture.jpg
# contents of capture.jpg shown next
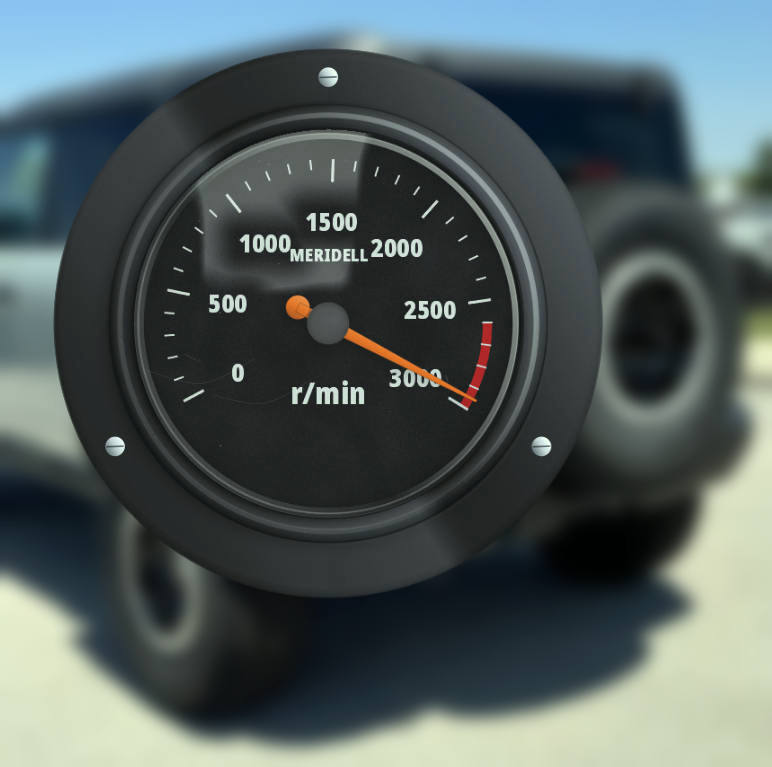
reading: 2950
